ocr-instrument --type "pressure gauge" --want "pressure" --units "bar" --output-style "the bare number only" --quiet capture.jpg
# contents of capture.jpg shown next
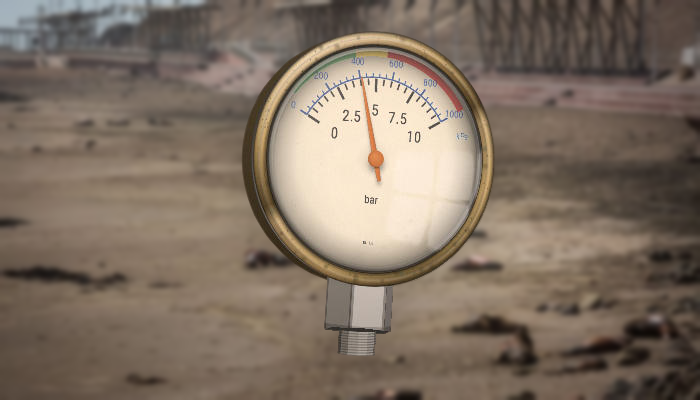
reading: 4
